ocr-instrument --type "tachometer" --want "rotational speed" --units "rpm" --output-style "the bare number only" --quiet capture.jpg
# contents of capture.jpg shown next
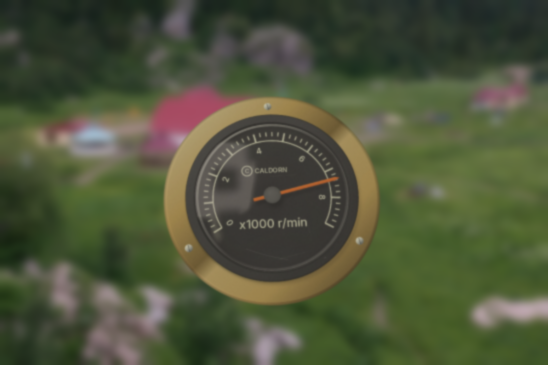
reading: 7400
